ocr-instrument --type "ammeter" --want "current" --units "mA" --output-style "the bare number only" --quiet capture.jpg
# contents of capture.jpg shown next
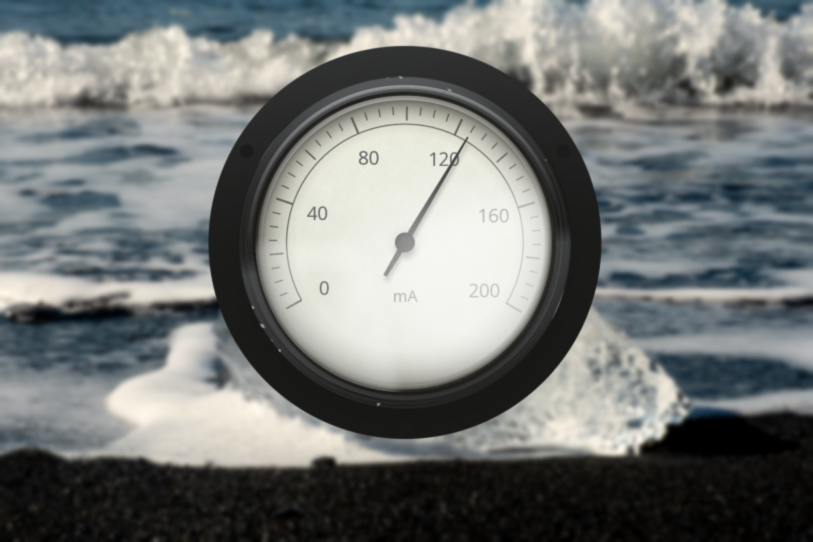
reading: 125
